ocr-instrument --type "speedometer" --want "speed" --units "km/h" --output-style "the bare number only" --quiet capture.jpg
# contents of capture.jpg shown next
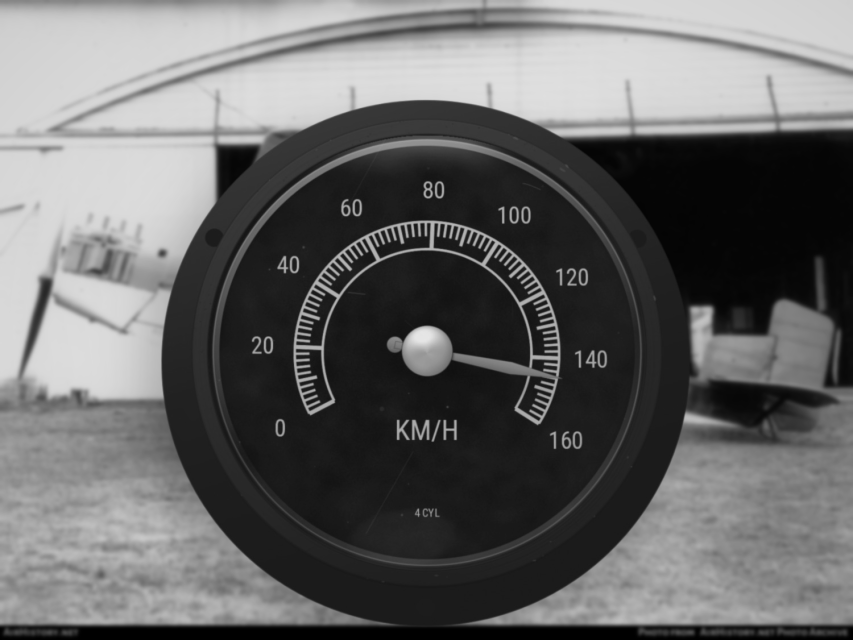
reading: 146
